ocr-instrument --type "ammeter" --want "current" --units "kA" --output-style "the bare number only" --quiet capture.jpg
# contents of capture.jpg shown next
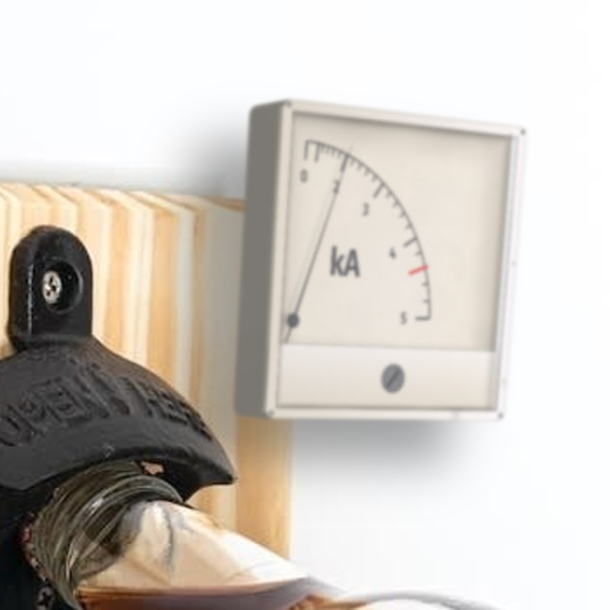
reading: 2
